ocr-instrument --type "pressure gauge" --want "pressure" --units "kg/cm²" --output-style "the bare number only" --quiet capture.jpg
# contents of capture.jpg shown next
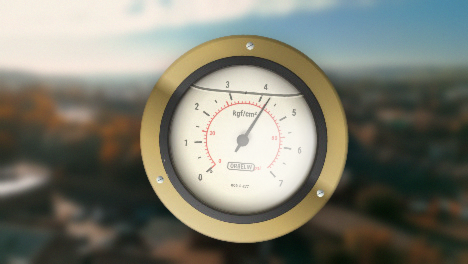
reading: 4.25
